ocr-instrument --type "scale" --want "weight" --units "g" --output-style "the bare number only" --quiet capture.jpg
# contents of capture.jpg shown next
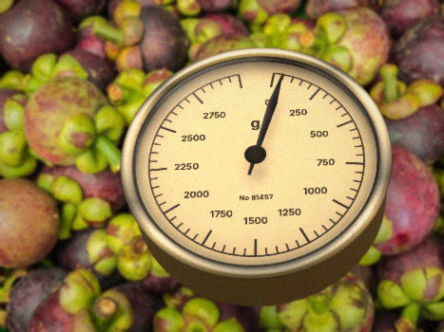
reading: 50
